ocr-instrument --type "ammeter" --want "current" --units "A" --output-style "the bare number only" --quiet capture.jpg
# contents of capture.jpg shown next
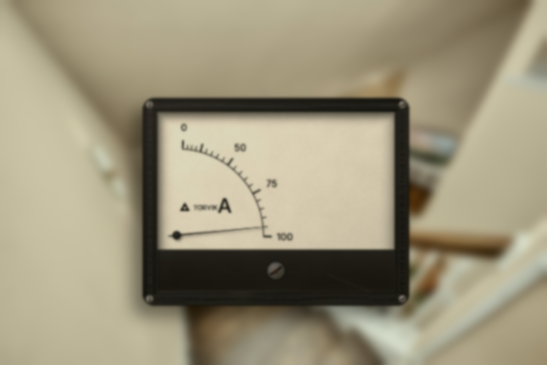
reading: 95
